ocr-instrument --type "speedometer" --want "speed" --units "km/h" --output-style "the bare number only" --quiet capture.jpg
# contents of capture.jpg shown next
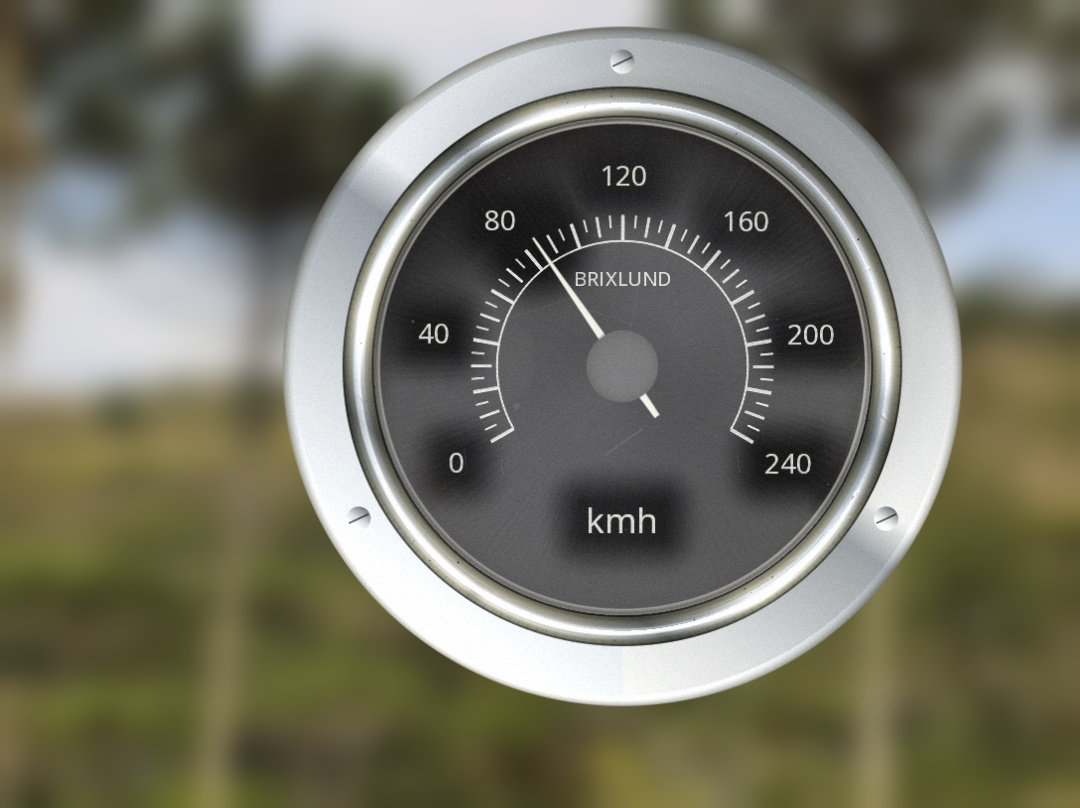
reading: 85
